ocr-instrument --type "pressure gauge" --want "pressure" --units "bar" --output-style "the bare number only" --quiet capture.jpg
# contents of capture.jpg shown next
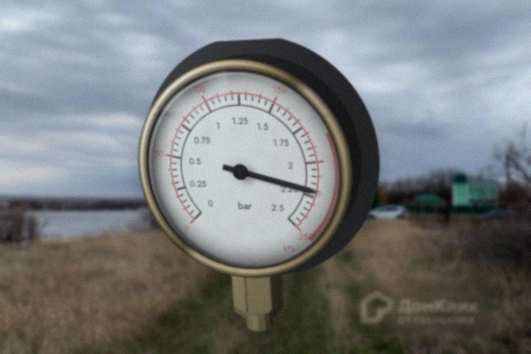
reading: 2.2
